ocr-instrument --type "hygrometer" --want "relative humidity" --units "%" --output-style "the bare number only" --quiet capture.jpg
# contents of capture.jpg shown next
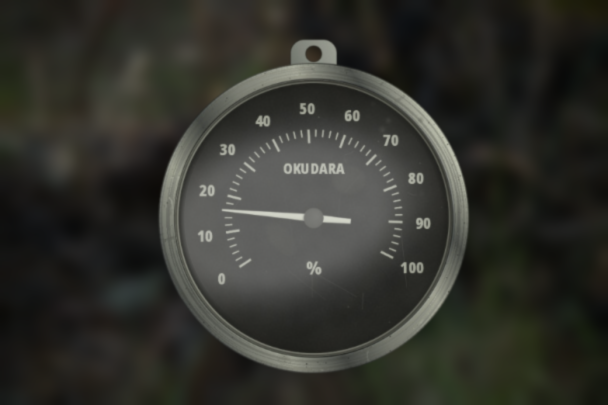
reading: 16
